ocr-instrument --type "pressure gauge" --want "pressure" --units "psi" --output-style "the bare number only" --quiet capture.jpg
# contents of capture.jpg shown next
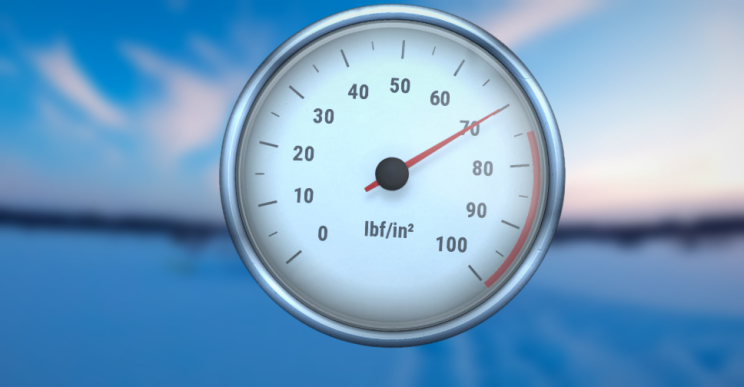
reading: 70
